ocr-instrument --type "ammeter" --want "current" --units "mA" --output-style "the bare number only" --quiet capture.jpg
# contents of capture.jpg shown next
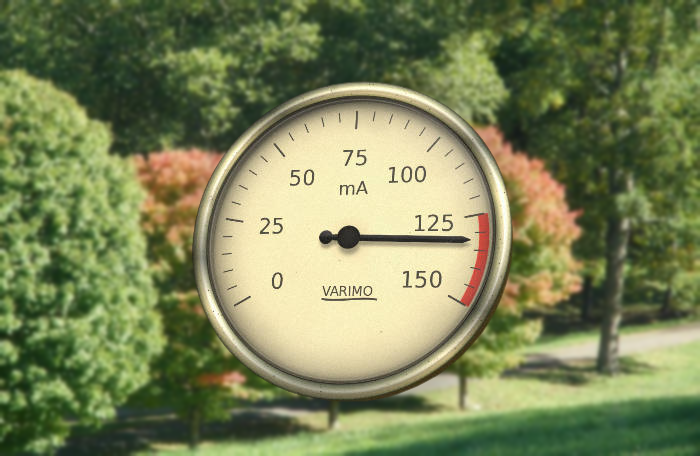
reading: 132.5
